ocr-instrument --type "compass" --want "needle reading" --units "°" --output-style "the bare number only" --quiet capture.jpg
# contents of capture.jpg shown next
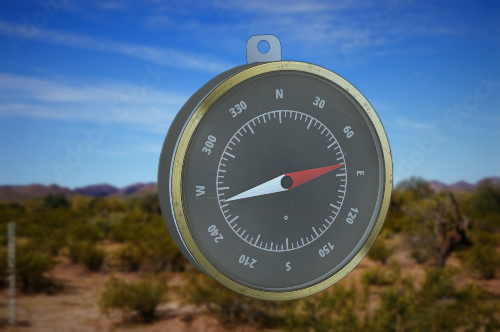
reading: 80
